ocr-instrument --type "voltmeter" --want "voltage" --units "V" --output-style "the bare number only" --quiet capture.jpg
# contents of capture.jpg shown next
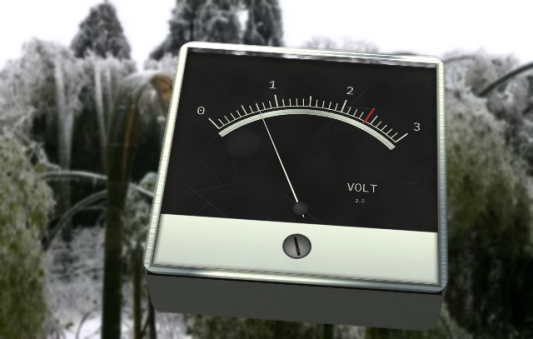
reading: 0.7
